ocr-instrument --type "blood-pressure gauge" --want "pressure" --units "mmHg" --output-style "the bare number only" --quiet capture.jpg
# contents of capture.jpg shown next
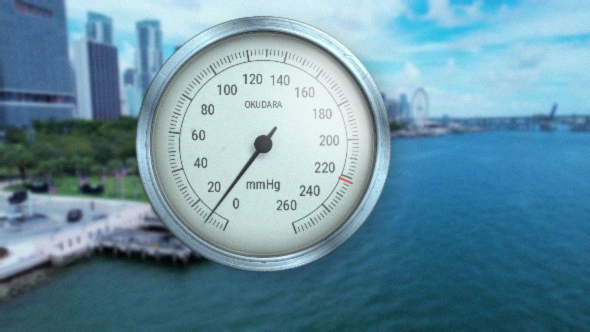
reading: 10
